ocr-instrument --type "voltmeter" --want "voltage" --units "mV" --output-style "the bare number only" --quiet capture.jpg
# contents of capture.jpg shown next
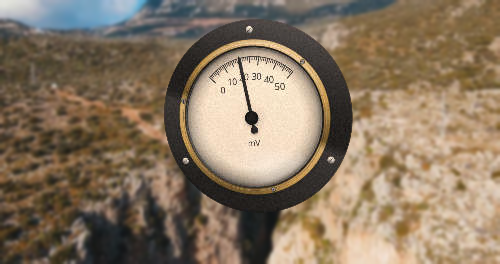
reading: 20
